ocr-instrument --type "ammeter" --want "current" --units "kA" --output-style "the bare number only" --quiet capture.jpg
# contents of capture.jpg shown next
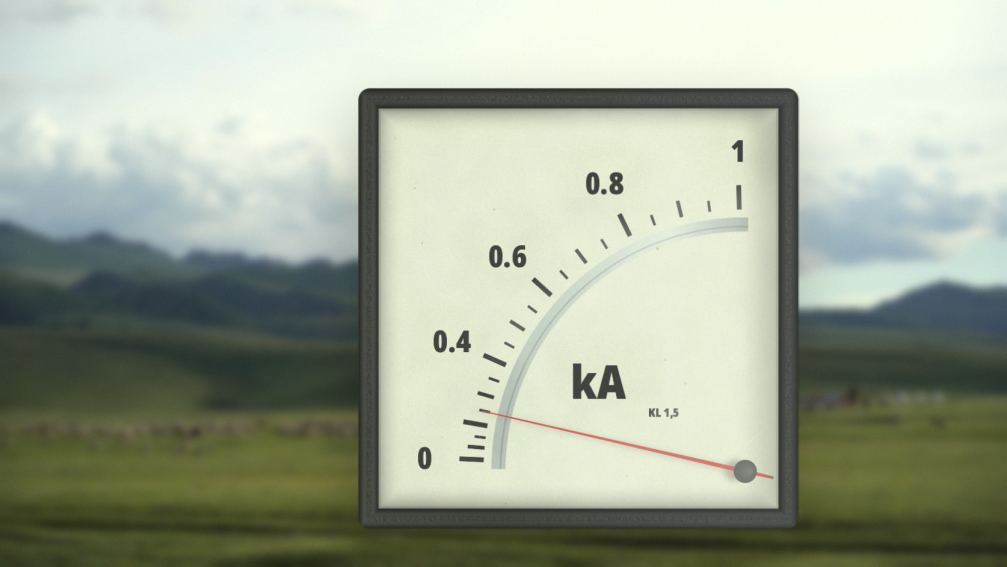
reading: 0.25
